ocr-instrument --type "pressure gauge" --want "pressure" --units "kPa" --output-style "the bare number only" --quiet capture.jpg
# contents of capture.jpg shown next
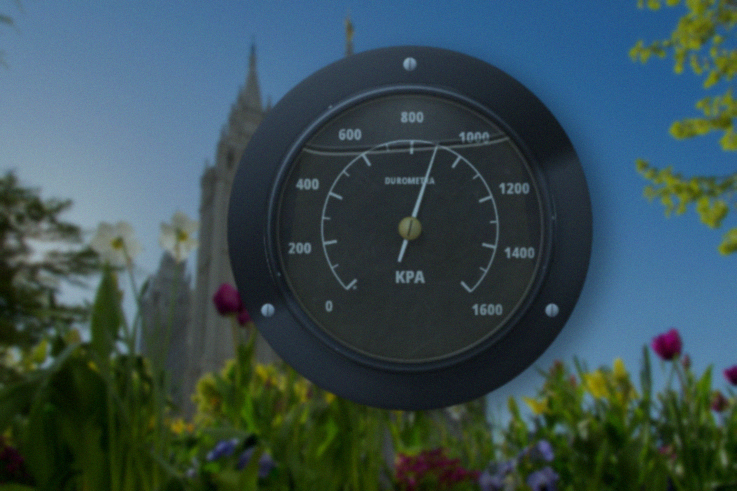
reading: 900
